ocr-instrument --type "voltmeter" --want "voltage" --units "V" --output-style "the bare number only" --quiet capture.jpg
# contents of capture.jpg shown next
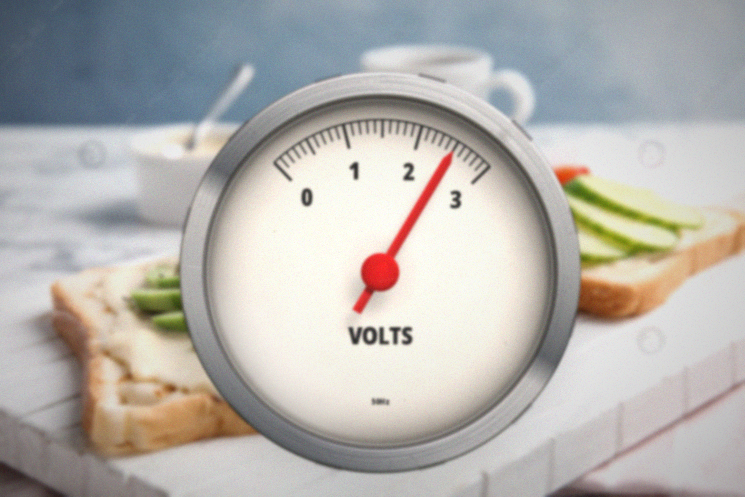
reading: 2.5
